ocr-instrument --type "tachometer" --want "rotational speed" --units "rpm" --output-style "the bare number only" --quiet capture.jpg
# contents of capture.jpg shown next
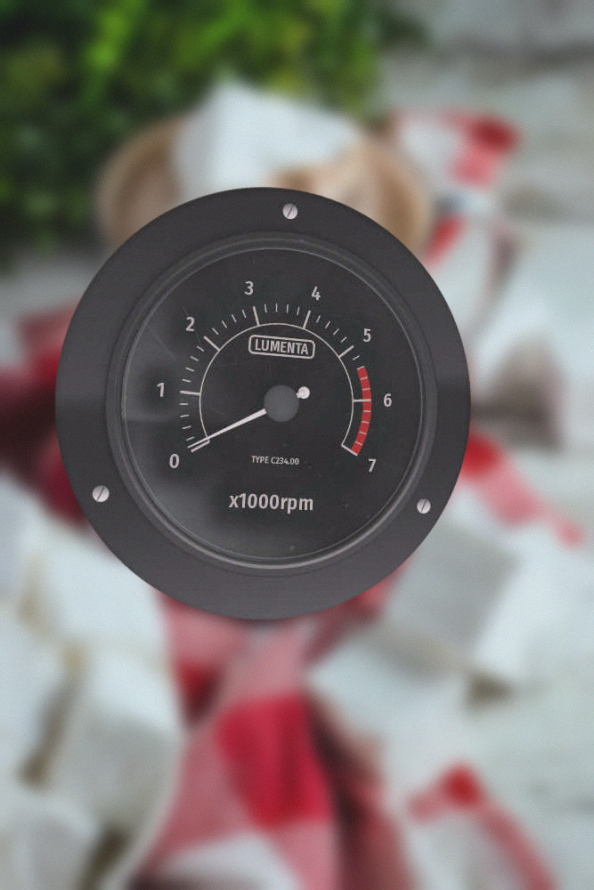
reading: 100
